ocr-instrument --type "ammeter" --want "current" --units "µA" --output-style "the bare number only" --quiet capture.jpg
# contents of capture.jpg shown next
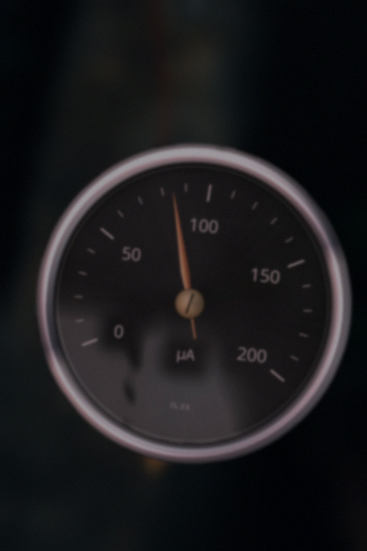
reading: 85
